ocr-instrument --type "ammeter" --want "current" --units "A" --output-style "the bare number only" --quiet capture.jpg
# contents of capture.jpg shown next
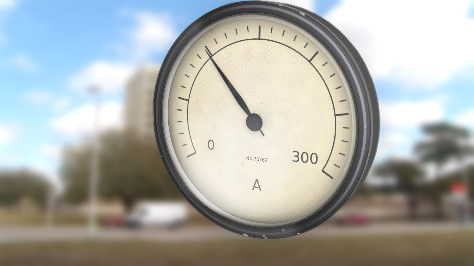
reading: 100
